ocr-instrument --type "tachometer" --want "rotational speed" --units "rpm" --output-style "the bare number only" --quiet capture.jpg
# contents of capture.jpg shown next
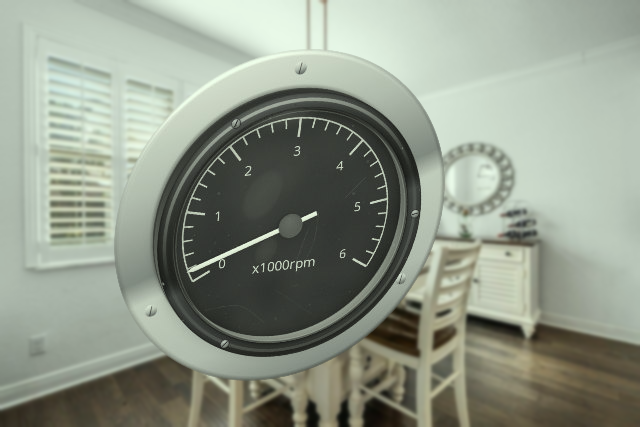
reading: 200
